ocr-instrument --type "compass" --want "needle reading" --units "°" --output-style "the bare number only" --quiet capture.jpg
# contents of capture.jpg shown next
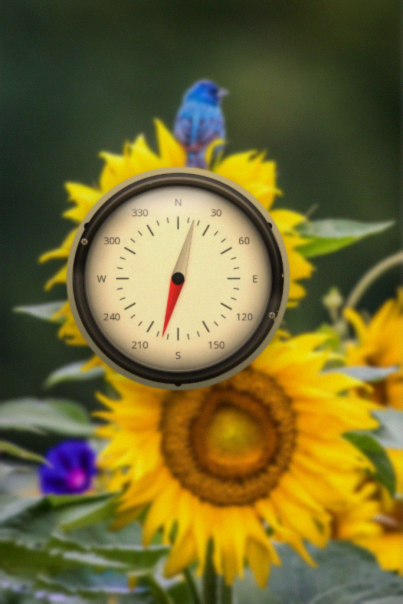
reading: 195
